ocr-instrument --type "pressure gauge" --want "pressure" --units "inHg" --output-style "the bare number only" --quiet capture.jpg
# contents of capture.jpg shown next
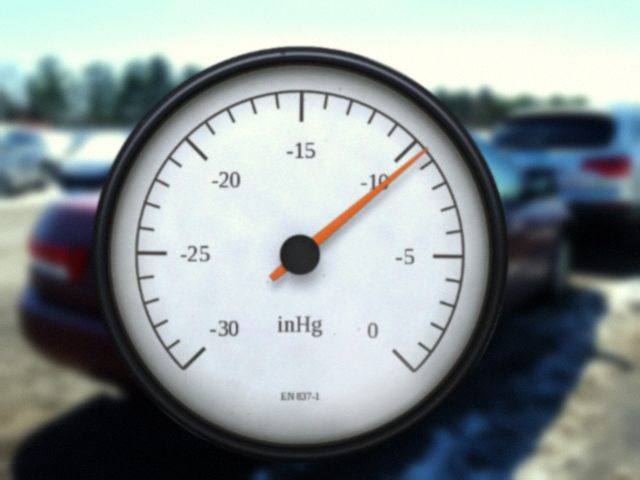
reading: -9.5
